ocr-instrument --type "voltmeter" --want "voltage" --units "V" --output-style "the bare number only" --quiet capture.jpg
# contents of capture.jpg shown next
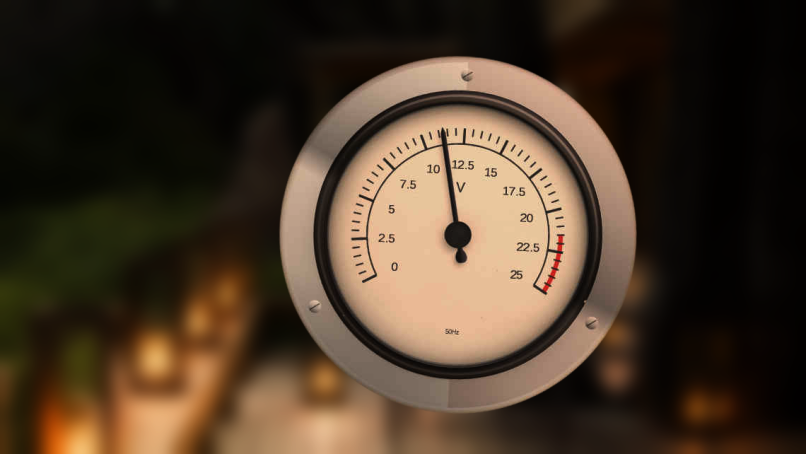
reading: 11.25
